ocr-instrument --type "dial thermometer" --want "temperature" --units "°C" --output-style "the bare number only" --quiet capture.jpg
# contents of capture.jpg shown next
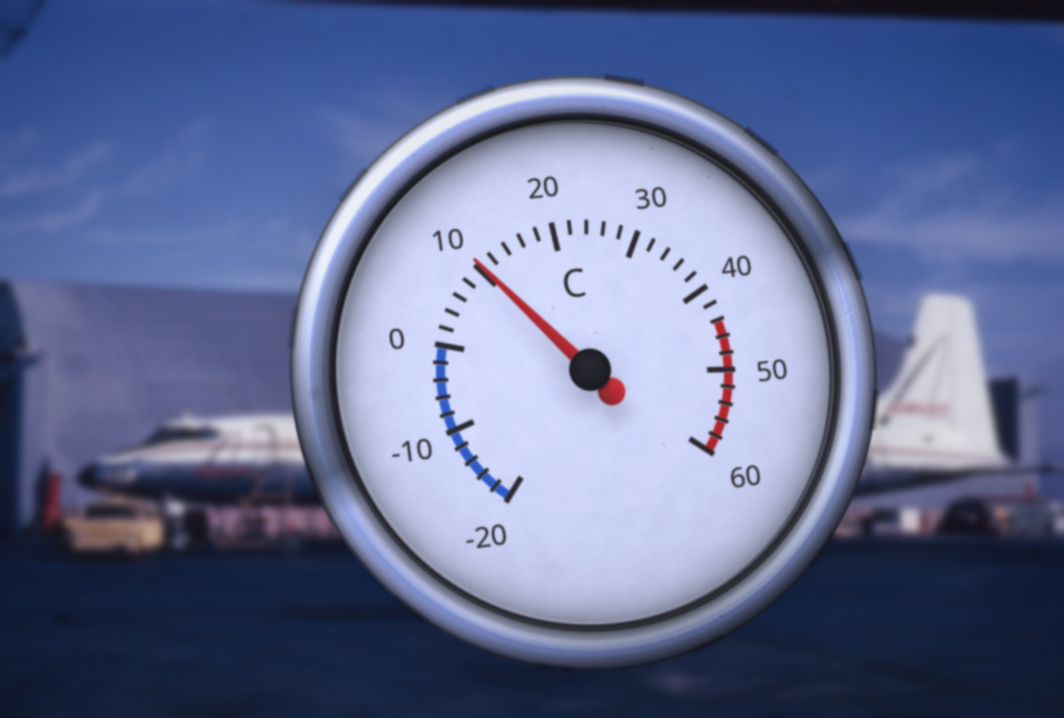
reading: 10
